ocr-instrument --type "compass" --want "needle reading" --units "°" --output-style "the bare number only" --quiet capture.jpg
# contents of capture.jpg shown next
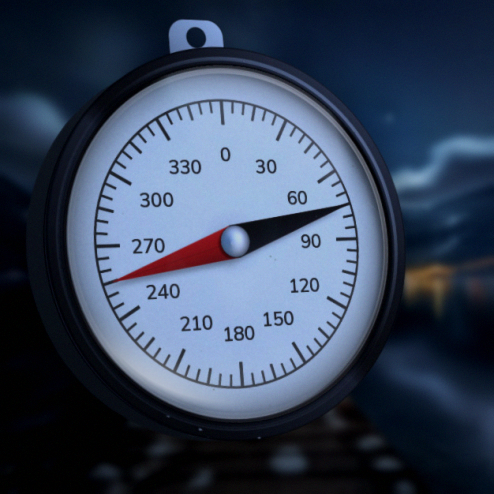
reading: 255
